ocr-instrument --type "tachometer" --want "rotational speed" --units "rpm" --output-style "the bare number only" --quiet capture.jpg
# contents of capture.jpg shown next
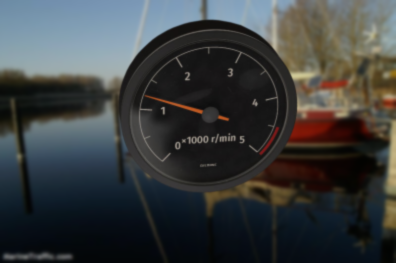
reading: 1250
